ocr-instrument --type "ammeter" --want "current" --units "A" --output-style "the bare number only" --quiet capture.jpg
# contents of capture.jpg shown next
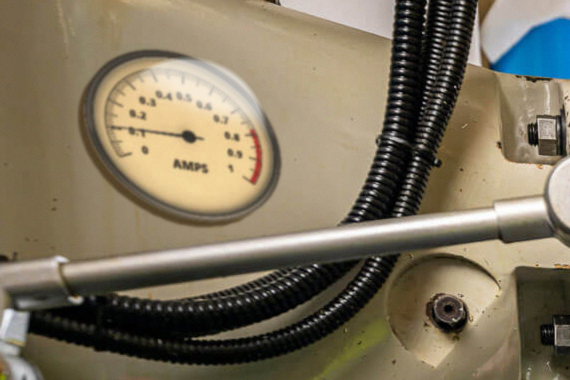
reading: 0.1
